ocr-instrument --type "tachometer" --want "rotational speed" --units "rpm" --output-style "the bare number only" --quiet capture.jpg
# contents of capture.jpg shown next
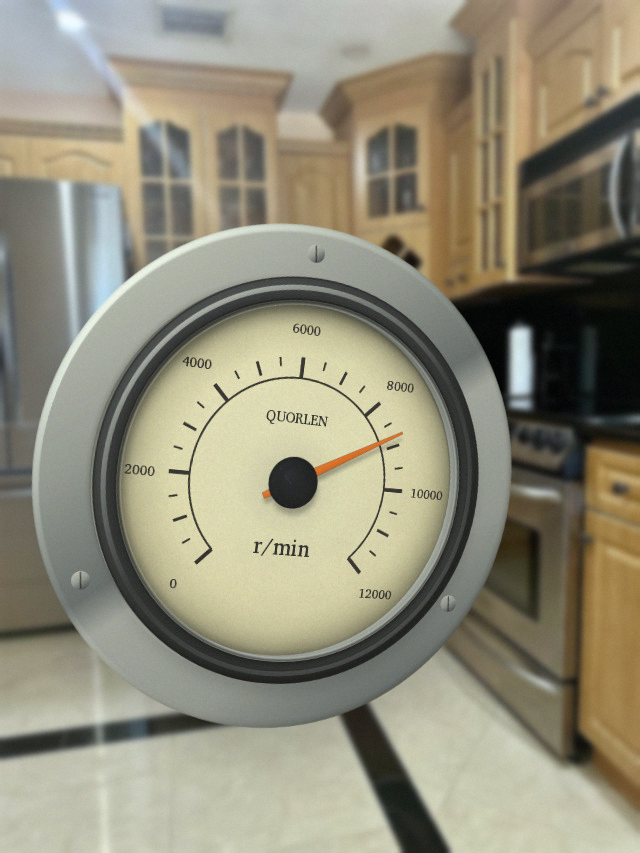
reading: 8750
